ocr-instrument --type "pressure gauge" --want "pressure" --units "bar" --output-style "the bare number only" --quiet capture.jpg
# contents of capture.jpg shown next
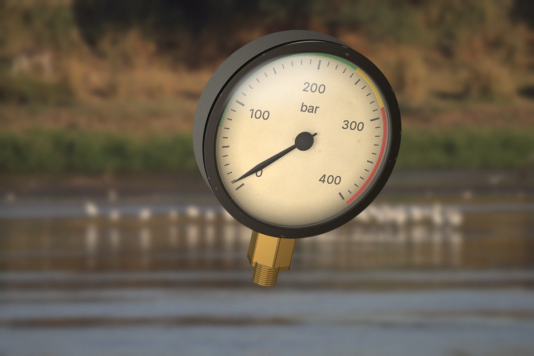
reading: 10
